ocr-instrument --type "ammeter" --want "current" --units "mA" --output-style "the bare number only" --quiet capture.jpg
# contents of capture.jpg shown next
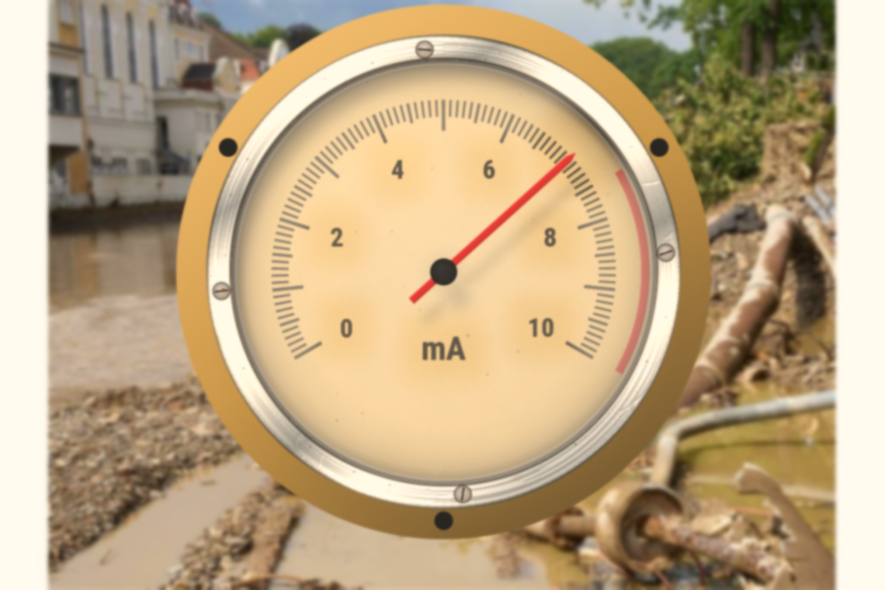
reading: 7
